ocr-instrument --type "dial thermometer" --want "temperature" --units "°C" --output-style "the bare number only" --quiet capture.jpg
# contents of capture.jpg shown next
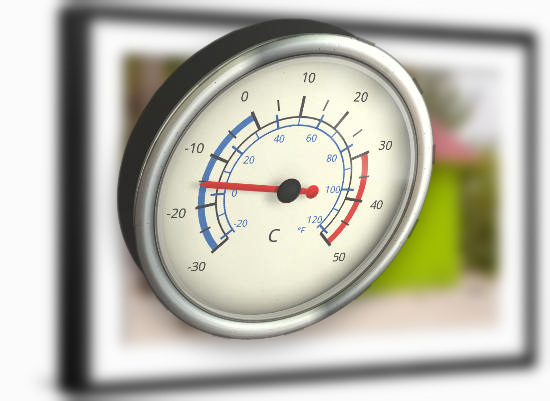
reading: -15
